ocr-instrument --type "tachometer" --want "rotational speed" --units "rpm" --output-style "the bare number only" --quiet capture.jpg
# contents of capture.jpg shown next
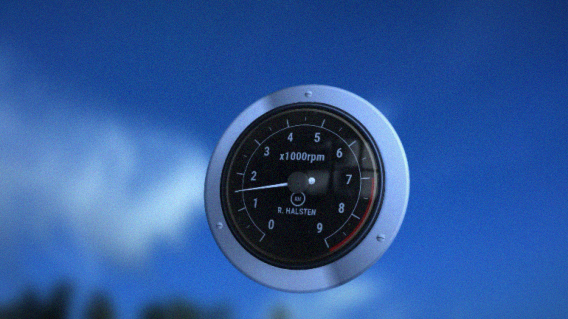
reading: 1500
